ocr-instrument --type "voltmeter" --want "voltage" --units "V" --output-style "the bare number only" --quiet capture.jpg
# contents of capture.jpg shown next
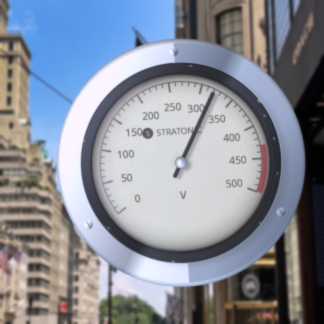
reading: 320
